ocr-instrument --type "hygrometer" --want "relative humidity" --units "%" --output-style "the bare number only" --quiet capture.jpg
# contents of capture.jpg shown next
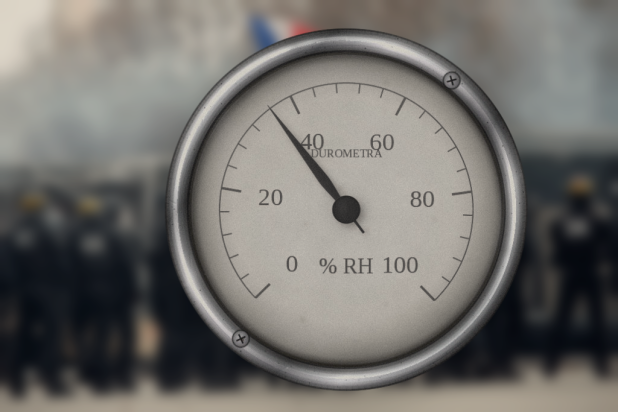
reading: 36
